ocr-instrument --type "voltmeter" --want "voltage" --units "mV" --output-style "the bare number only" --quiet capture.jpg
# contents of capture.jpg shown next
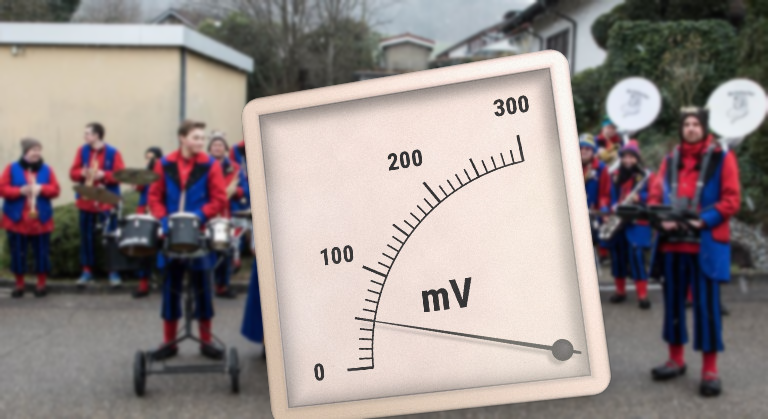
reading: 50
